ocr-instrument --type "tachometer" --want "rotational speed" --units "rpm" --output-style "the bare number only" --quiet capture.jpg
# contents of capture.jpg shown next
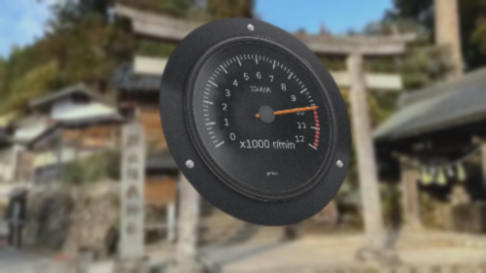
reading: 10000
